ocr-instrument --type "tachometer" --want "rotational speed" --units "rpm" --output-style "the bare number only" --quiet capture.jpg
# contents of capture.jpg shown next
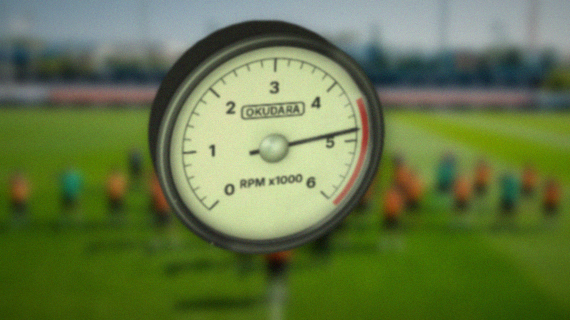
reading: 4800
